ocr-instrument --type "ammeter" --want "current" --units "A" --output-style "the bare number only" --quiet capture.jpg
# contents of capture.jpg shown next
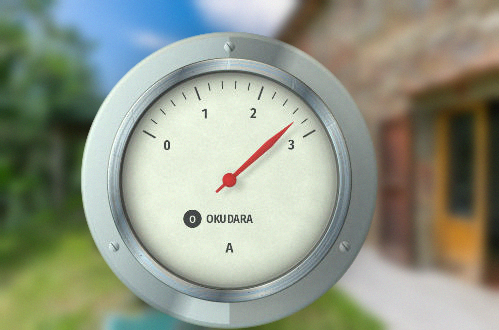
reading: 2.7
